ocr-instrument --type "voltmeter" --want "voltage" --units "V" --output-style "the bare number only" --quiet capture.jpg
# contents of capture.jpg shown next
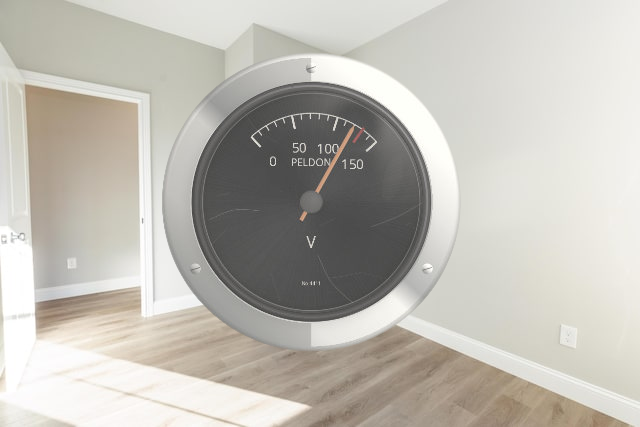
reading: 120
